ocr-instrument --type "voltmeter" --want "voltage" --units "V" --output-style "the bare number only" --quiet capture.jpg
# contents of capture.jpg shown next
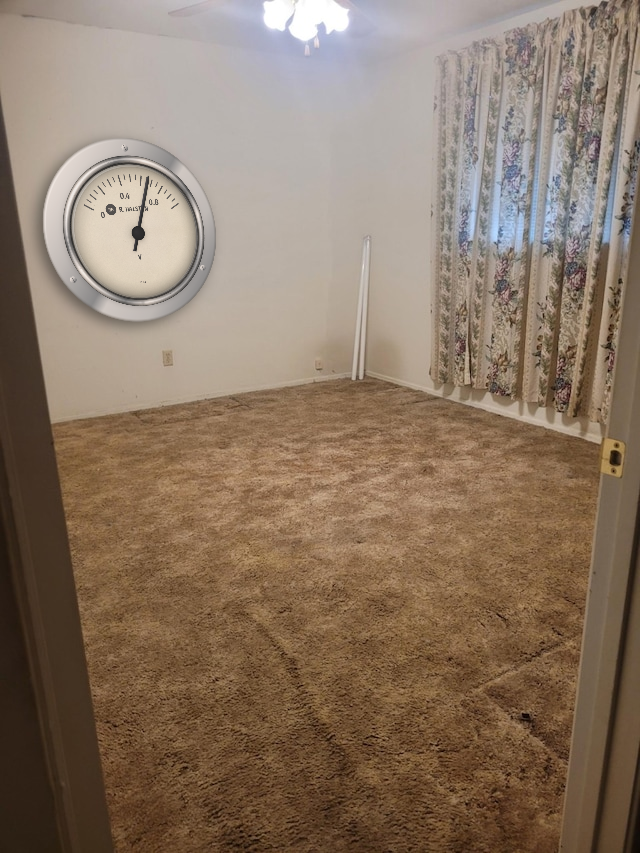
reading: 0.65
